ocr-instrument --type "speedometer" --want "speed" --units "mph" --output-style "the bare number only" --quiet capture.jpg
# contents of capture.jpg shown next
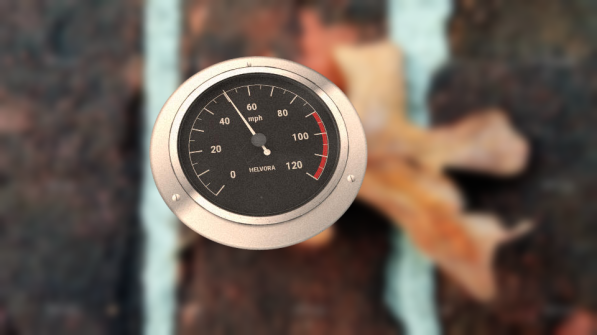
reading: 50
